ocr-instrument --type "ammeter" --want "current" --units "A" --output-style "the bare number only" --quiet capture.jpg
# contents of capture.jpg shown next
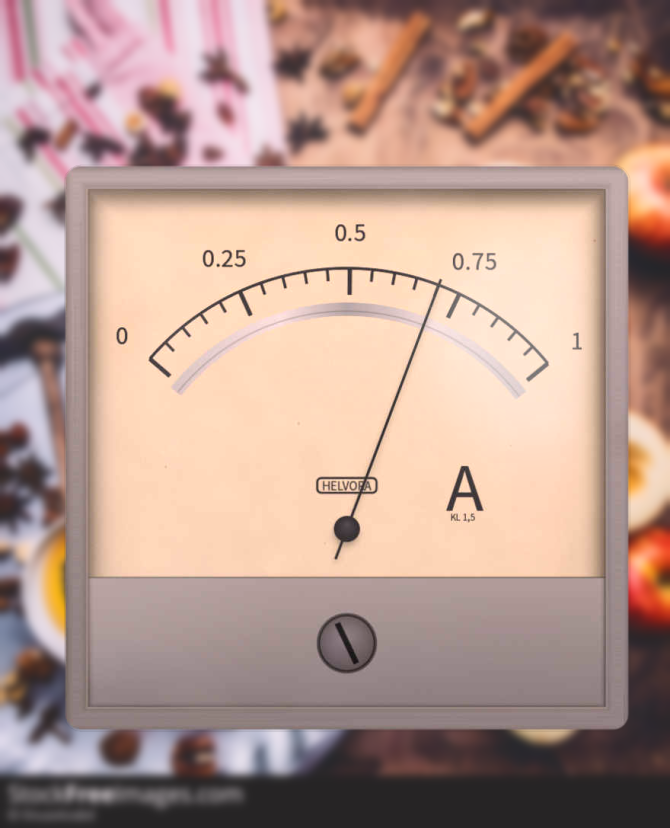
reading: 0.7
